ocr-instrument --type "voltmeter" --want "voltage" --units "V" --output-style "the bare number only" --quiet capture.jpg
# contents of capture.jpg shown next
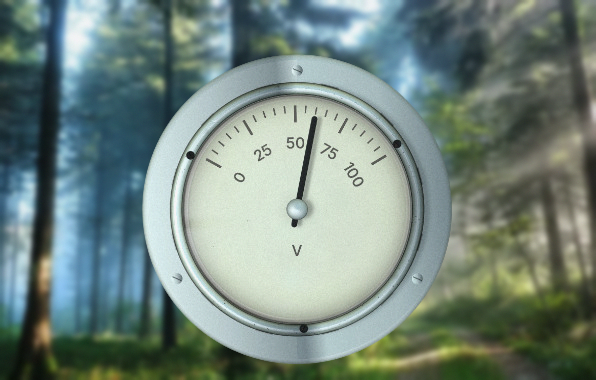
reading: 60
